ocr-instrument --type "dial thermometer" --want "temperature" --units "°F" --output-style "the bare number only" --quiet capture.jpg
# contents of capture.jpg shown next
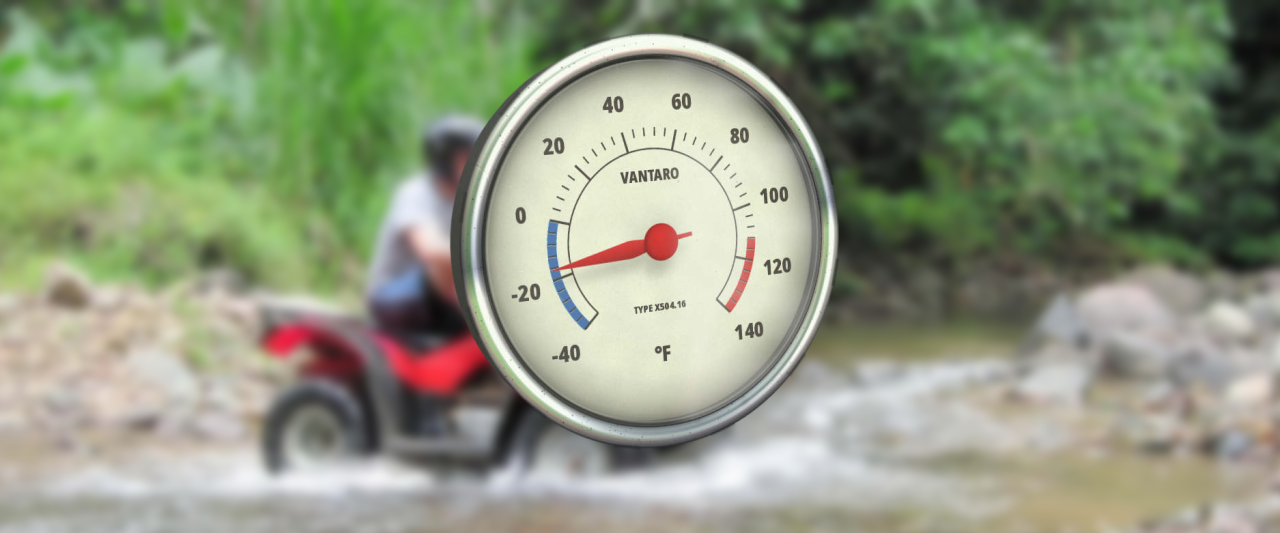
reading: -16
